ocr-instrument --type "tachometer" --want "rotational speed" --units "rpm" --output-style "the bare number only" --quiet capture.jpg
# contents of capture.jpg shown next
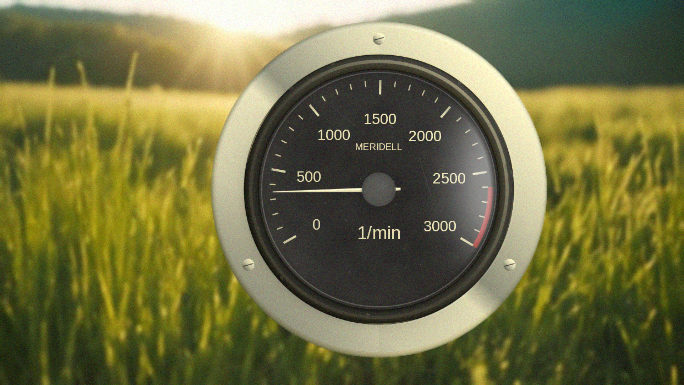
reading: 350
